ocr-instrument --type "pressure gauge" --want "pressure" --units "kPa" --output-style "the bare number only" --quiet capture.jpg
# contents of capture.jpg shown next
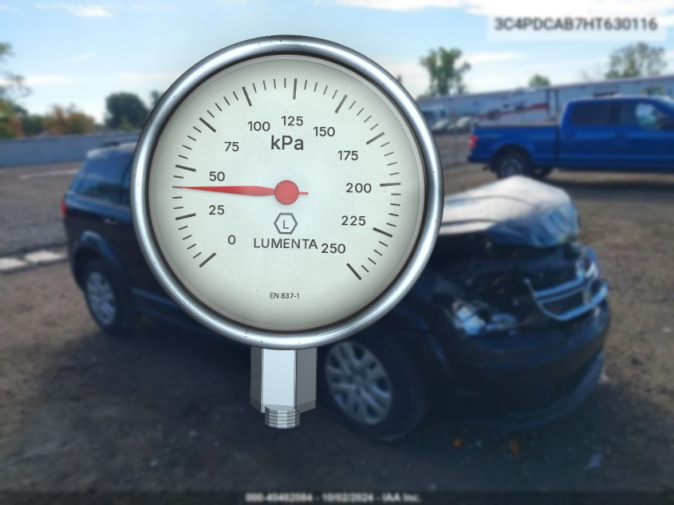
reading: 40
